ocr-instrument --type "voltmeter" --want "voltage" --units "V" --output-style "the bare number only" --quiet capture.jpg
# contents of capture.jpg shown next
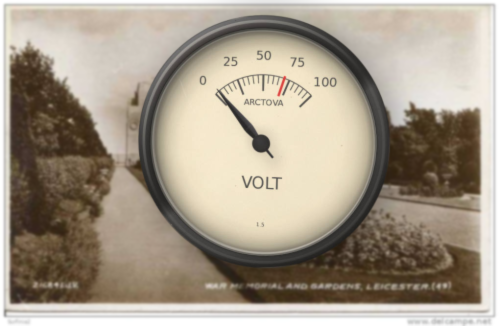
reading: 5
